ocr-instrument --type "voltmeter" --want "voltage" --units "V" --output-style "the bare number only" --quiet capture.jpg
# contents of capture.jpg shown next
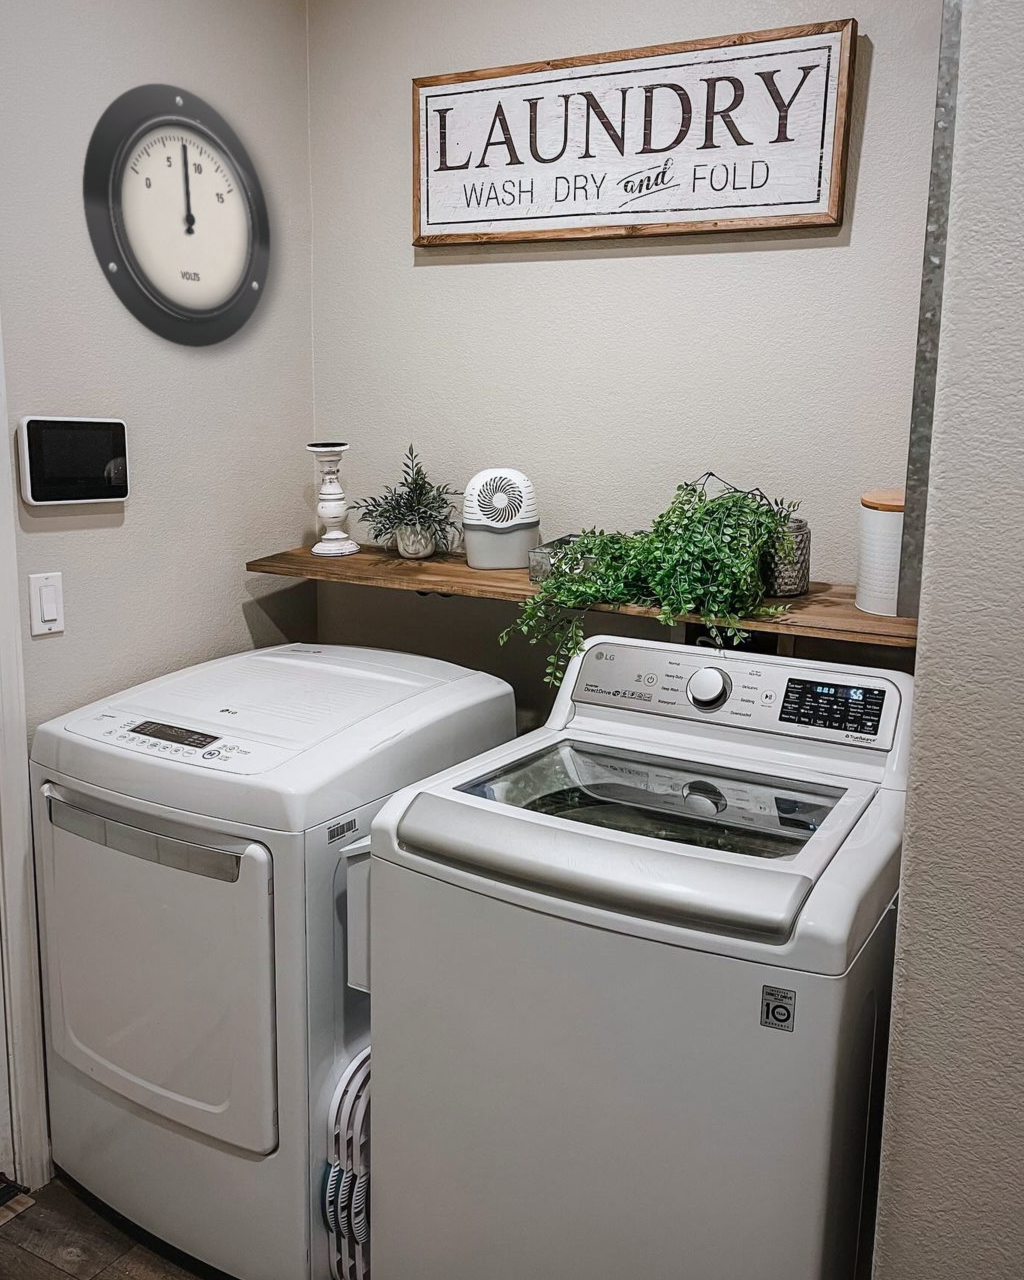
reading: 7.5
